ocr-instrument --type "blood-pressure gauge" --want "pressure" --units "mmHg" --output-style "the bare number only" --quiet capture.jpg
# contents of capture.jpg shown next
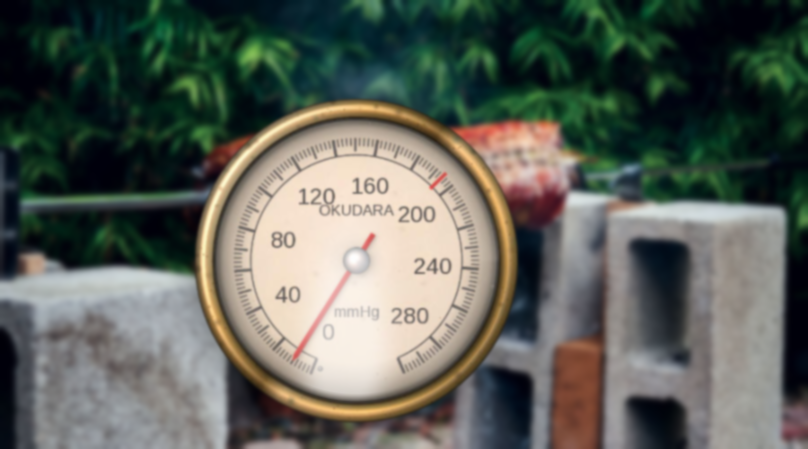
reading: 10
